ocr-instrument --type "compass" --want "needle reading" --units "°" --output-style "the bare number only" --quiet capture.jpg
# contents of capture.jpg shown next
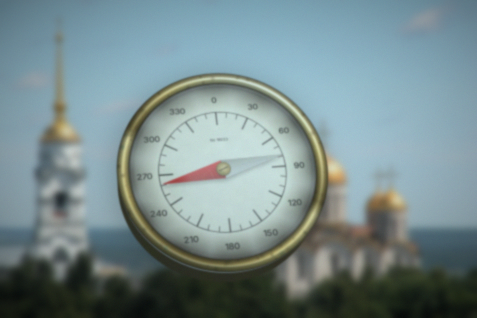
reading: 260
